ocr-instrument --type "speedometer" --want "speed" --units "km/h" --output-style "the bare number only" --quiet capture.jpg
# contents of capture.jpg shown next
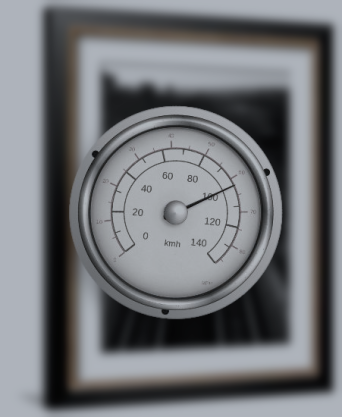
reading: 100
